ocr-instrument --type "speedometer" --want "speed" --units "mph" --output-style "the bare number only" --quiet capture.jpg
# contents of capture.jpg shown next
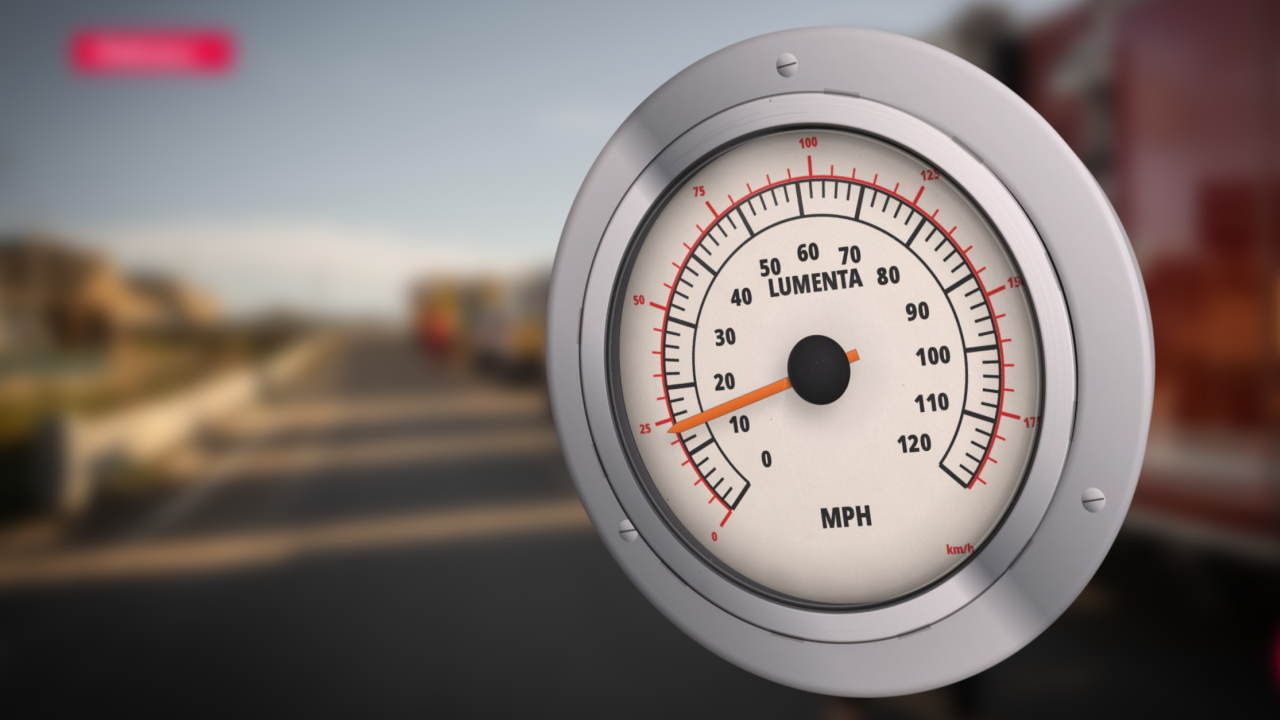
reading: 14
